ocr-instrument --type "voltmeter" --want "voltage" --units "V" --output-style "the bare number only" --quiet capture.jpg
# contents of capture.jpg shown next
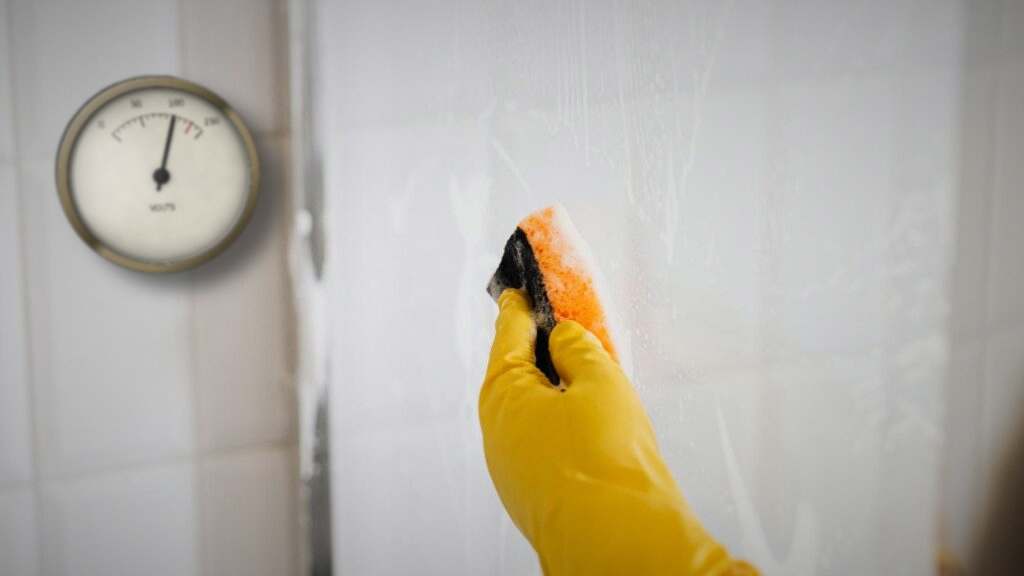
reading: 100
